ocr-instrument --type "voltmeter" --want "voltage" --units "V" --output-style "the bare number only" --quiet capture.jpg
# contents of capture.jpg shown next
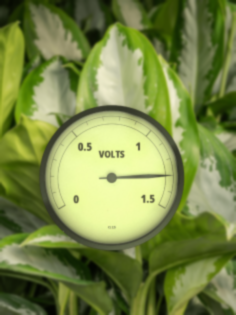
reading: 1.3
